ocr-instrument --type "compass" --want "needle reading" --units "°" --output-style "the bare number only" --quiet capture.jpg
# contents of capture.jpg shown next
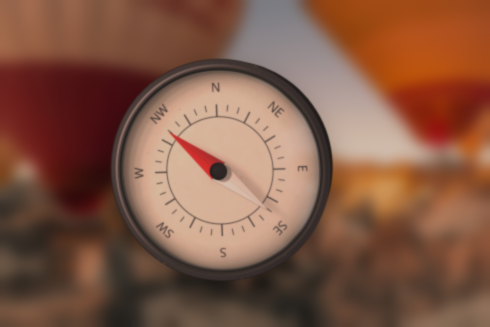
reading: 310
